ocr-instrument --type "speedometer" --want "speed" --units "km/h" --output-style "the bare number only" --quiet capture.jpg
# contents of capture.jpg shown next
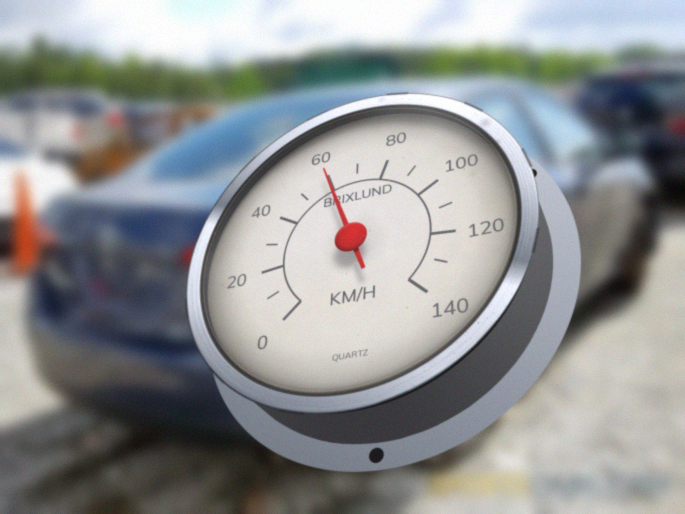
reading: 60
